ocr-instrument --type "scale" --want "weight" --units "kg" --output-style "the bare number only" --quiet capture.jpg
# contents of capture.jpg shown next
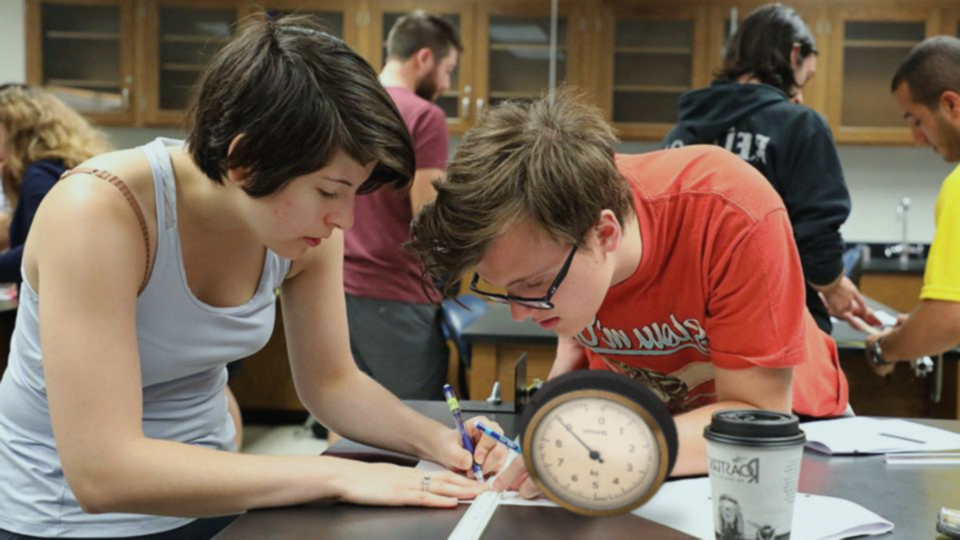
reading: 9
